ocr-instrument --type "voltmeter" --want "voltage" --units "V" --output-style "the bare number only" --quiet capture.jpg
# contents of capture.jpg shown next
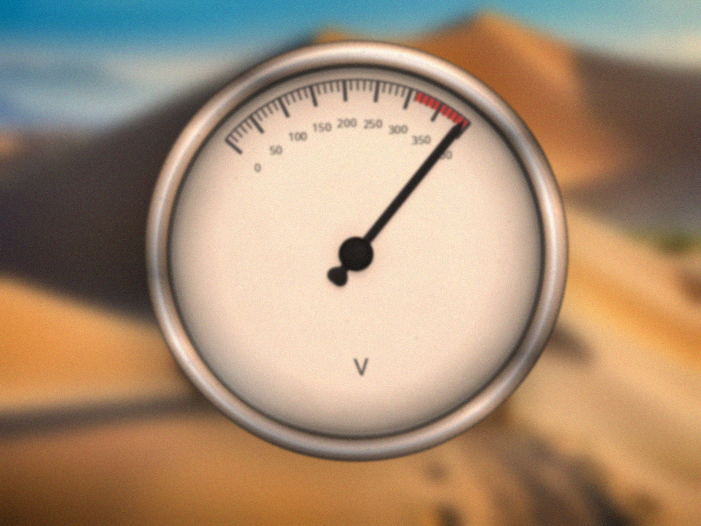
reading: 390
